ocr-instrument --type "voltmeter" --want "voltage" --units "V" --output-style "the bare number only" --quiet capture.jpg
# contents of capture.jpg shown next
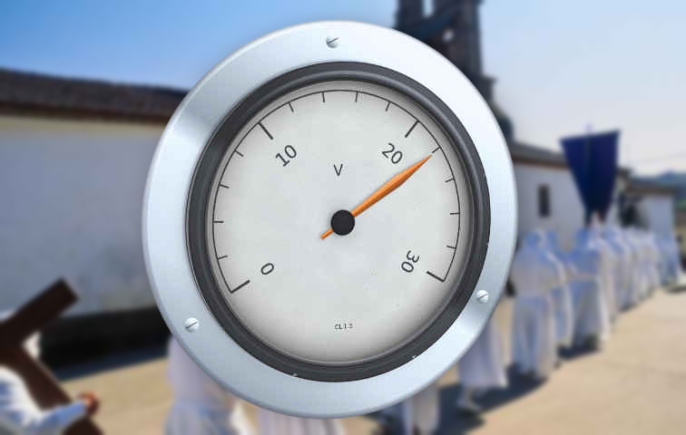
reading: 22
